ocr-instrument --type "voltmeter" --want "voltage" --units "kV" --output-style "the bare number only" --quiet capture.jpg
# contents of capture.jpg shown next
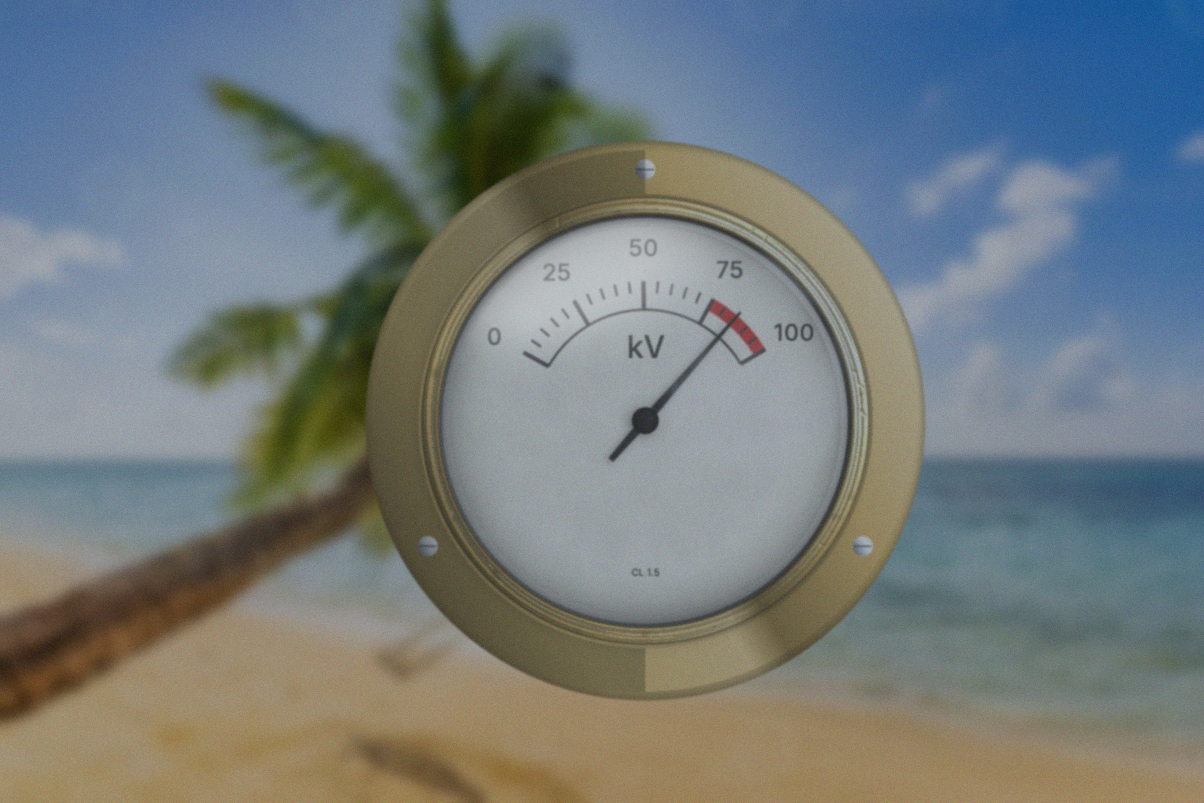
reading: 85
